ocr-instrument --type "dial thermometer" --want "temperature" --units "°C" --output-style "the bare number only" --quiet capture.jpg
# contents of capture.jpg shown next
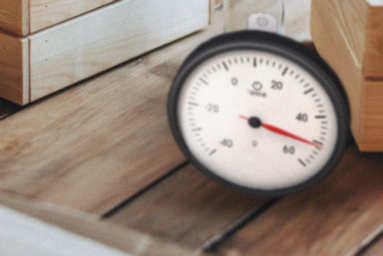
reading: 50
